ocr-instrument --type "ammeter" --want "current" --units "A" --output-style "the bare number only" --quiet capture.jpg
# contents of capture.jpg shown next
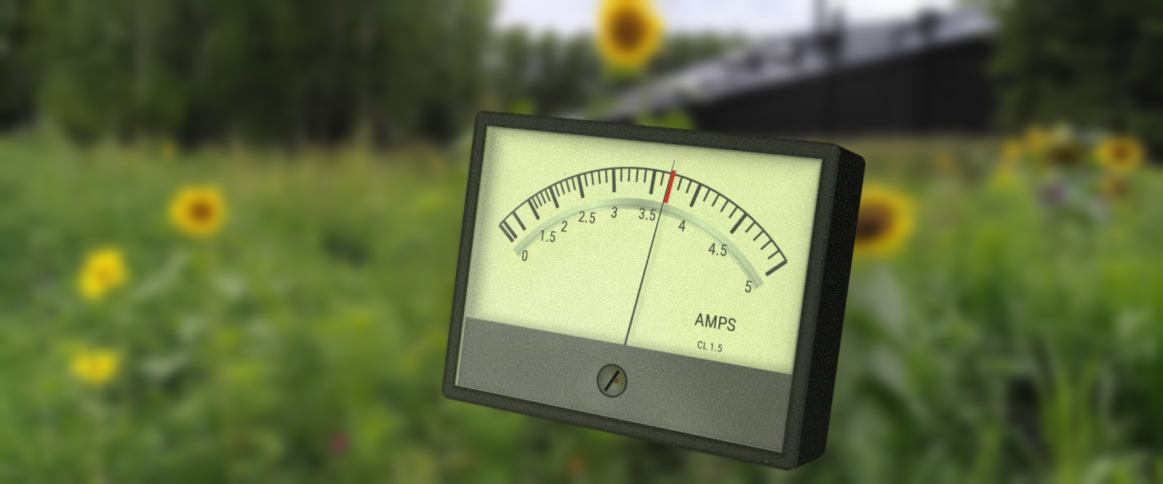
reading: 3.7
